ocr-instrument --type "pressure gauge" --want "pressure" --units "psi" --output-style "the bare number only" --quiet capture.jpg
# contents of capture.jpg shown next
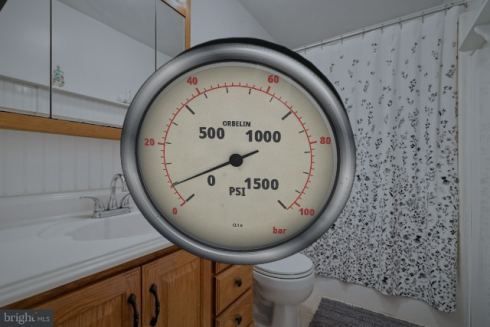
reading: 100
